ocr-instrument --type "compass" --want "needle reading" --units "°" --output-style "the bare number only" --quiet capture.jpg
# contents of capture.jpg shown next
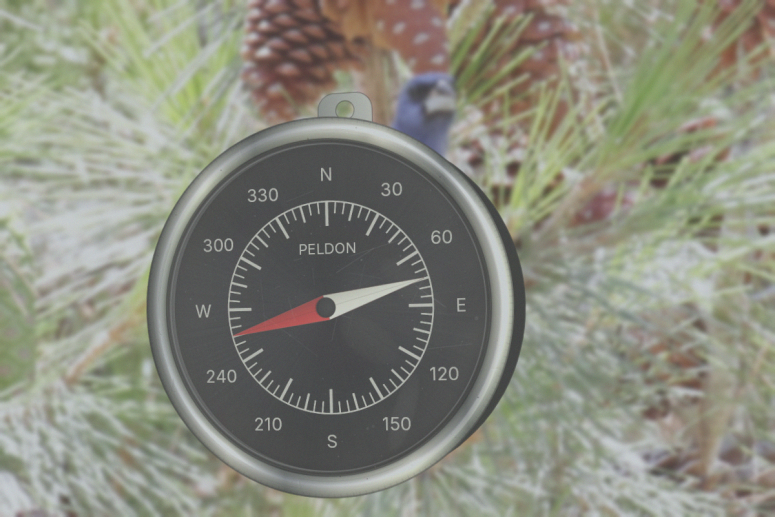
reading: 255
